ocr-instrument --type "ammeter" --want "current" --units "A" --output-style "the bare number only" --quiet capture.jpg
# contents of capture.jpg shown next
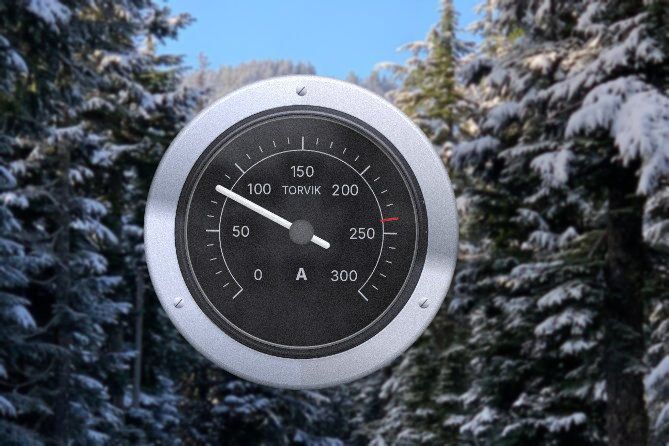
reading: 80
